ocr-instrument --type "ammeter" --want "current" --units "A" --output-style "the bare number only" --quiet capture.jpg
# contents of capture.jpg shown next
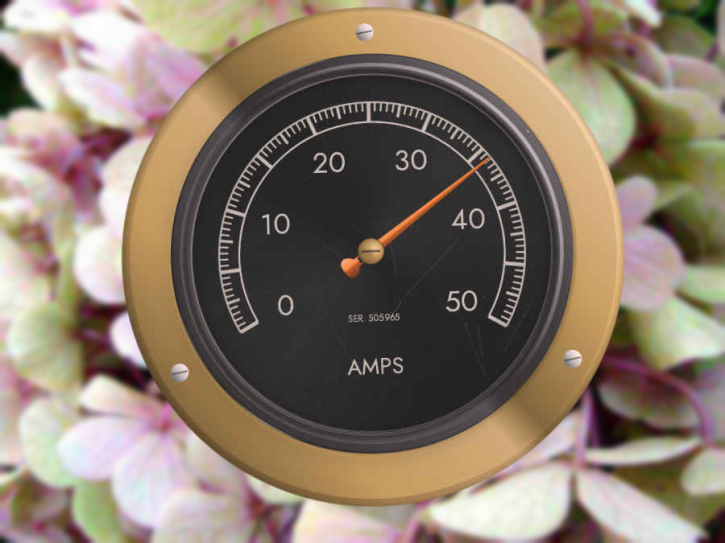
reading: 36
